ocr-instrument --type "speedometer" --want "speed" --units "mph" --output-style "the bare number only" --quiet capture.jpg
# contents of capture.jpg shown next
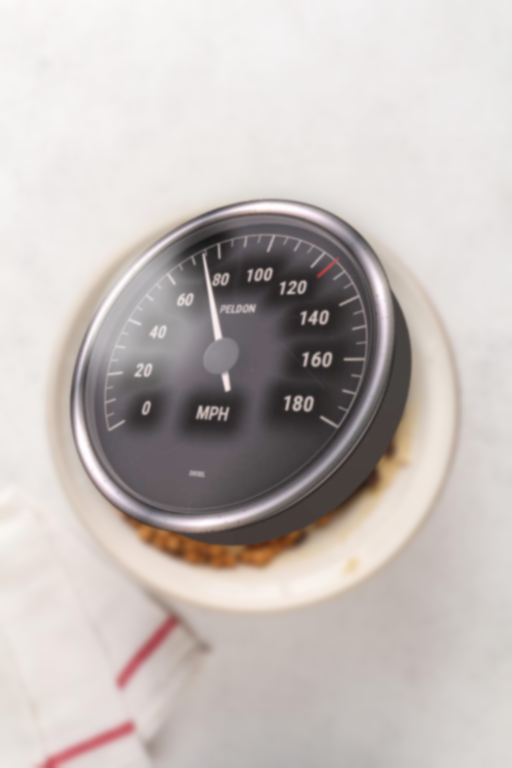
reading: 75
